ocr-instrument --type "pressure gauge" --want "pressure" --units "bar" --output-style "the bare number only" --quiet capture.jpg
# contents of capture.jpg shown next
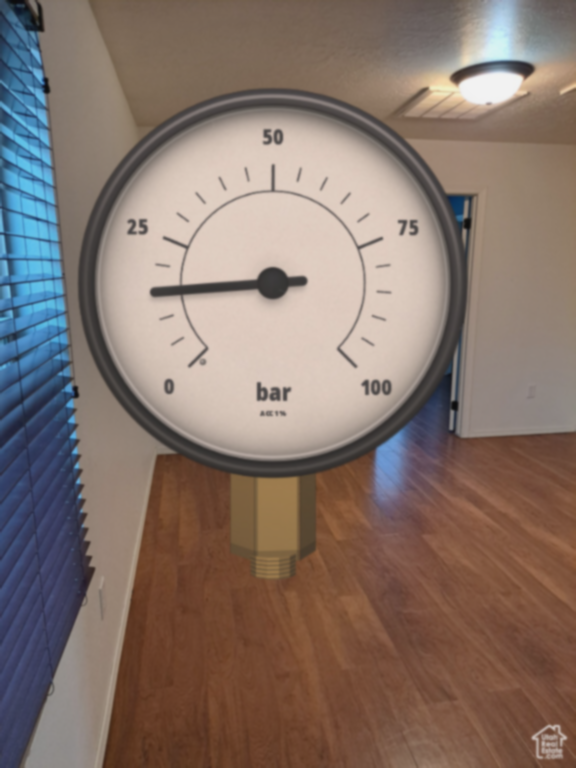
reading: 15
